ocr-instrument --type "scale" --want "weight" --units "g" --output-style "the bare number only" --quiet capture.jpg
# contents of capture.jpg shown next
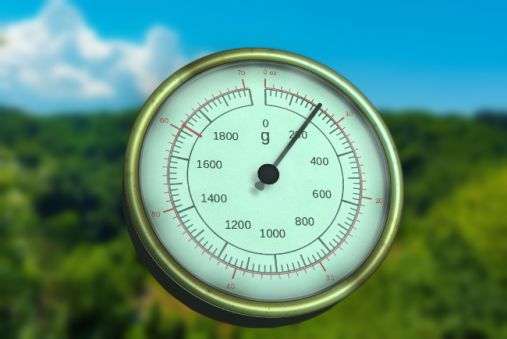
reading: 200
